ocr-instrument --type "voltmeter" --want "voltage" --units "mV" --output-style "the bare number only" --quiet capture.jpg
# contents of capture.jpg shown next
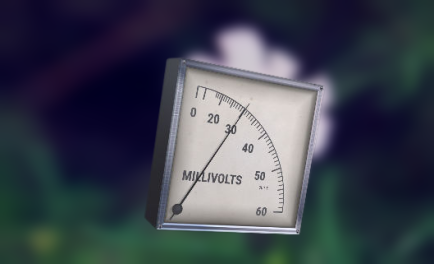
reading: 30
